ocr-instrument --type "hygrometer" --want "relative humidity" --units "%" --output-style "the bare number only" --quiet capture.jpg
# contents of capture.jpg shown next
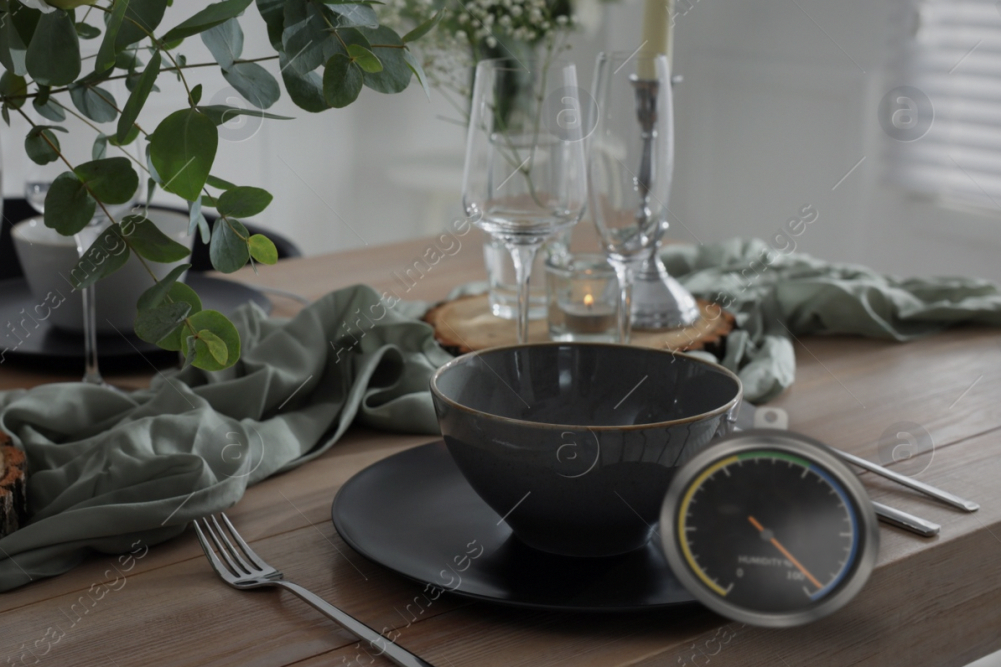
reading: 96
